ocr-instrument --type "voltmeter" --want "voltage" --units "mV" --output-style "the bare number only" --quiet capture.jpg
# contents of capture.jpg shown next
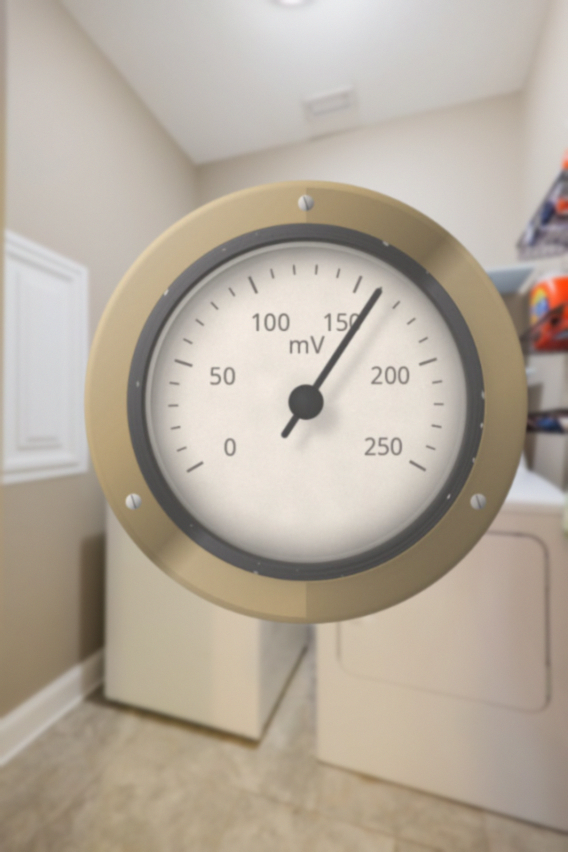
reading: 160
